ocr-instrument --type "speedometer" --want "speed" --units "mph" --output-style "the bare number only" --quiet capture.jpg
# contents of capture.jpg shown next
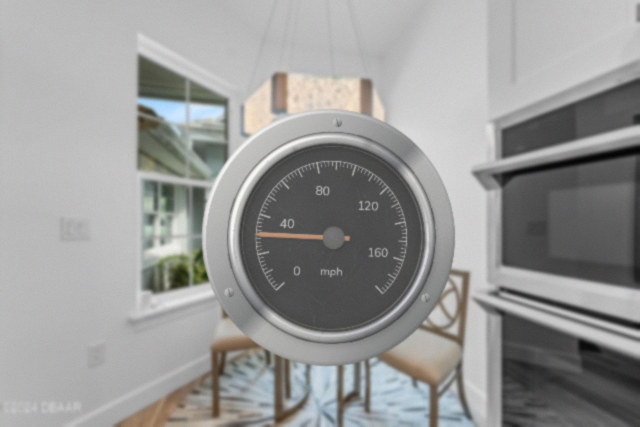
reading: 30
